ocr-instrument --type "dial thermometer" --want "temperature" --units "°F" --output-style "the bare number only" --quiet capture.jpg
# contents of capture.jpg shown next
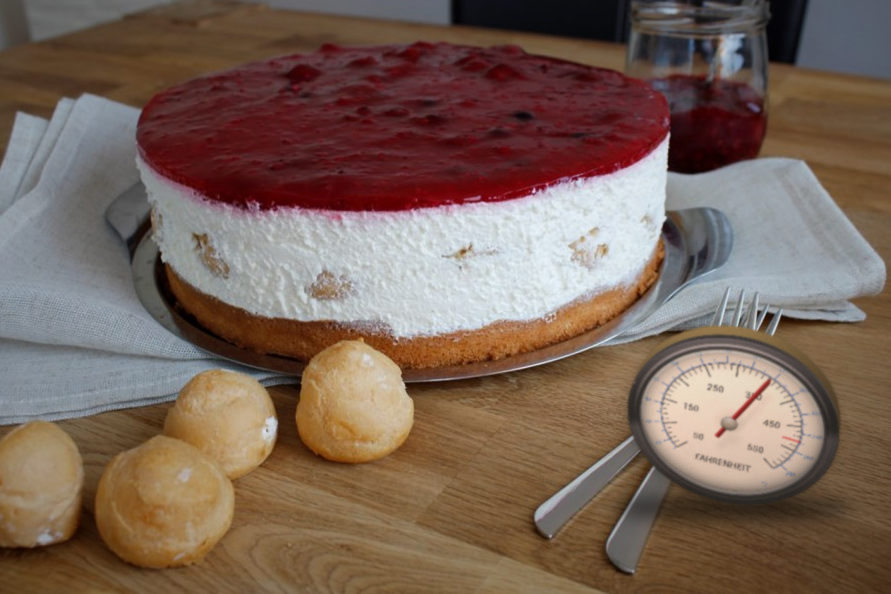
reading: 350
